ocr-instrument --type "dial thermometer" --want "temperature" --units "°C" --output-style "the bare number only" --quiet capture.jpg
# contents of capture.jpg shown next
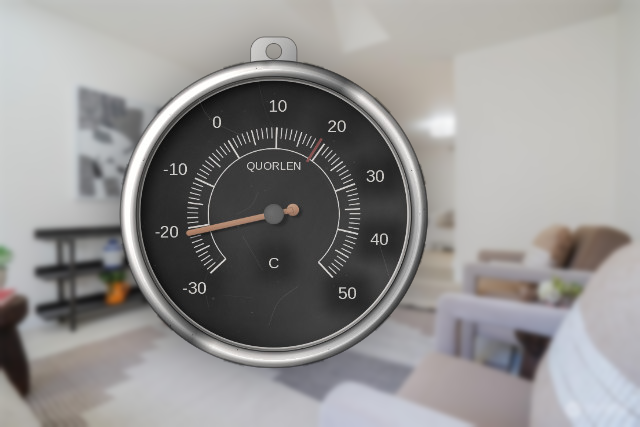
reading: -21
